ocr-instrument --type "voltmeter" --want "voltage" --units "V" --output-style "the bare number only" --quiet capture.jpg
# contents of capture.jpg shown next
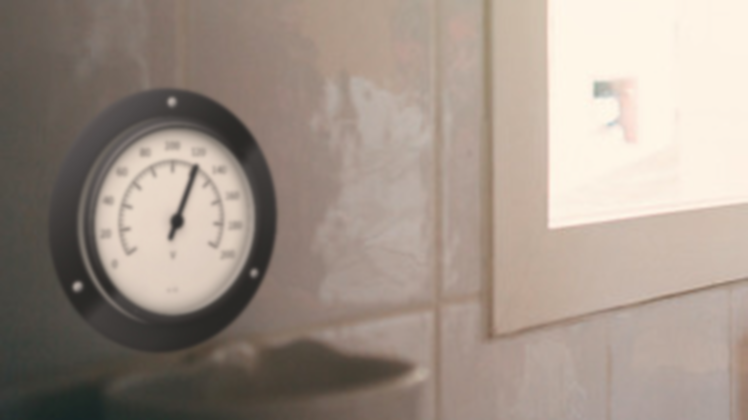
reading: 120
